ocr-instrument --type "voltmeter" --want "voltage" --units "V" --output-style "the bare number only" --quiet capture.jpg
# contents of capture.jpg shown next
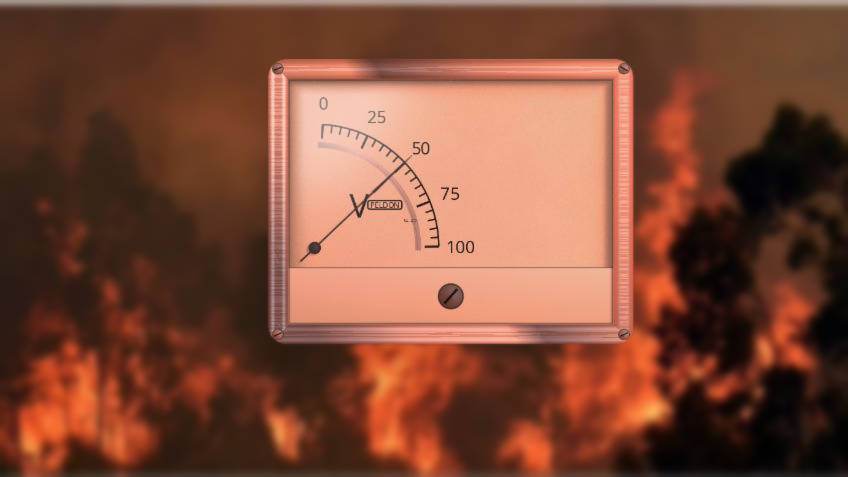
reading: 50
